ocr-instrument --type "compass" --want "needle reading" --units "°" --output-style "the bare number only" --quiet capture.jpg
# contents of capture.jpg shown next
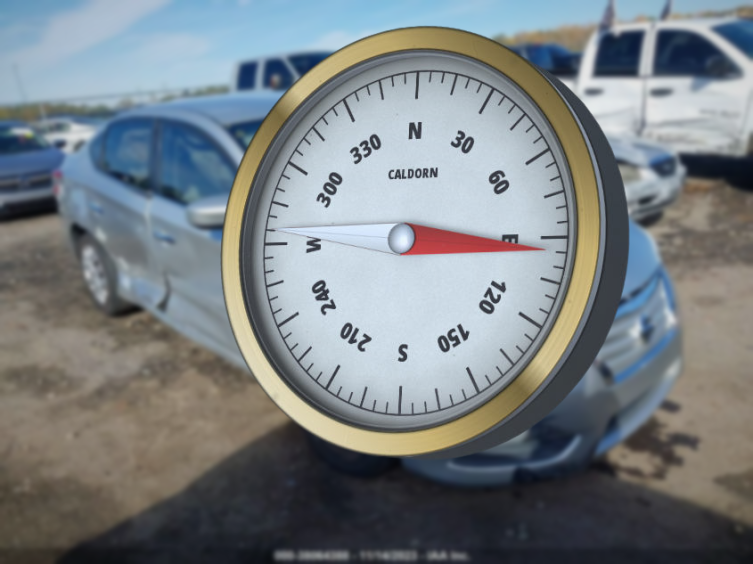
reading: 95
